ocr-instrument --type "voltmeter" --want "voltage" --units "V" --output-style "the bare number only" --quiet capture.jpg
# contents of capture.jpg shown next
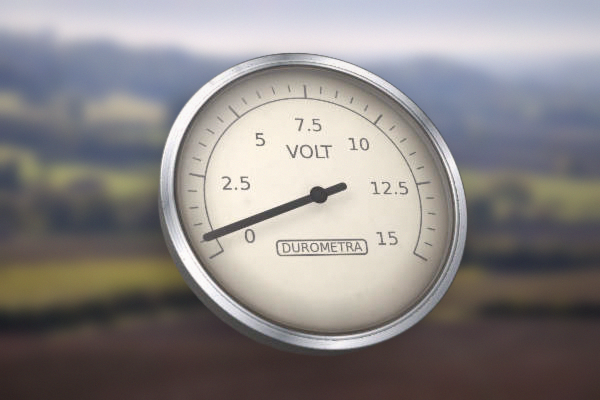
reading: 0.5
